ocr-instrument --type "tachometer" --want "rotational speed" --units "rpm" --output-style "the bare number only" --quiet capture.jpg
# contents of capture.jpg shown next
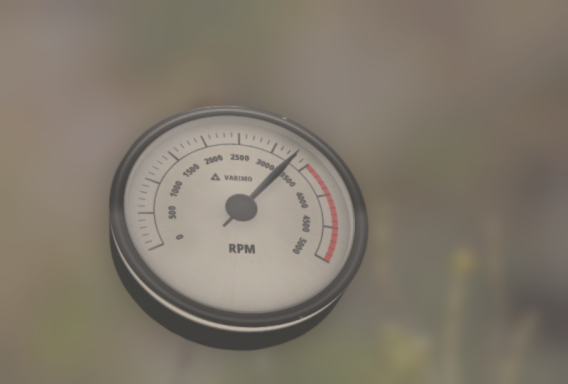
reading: 3300
